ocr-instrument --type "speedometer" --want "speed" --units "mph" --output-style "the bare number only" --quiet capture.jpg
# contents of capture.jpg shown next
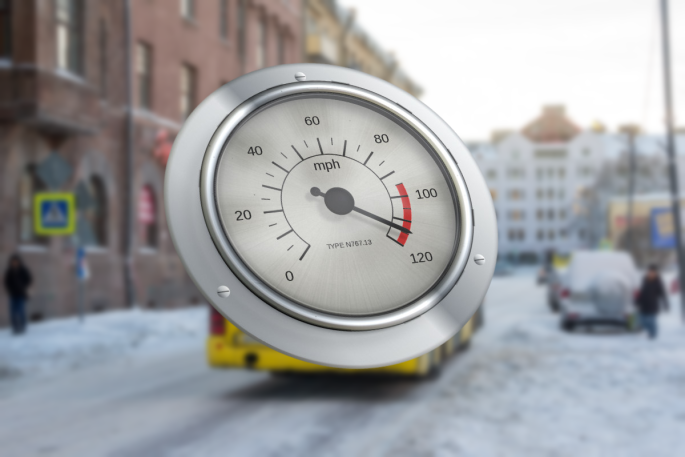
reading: 115
